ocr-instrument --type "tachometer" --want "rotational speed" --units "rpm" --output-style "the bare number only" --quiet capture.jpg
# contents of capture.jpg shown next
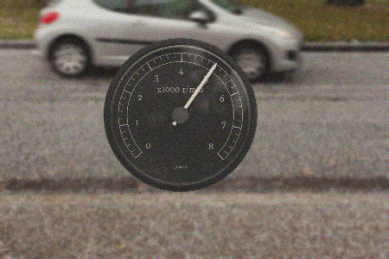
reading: 5000
